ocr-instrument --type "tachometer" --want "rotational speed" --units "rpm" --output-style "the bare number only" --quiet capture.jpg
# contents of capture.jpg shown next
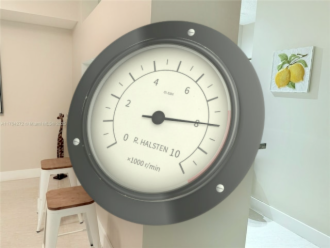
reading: 8000
